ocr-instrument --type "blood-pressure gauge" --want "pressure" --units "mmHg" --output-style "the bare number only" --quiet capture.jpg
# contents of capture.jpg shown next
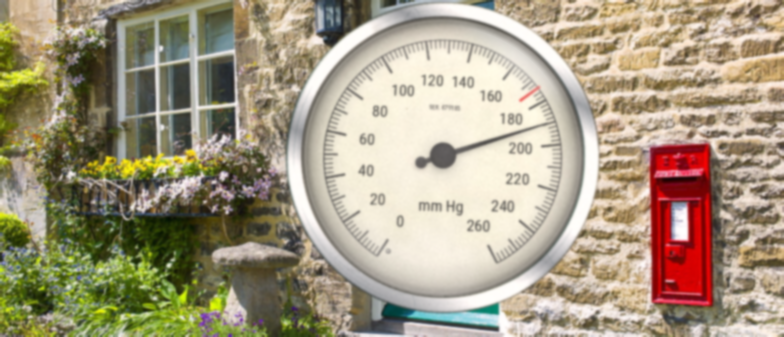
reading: 190
